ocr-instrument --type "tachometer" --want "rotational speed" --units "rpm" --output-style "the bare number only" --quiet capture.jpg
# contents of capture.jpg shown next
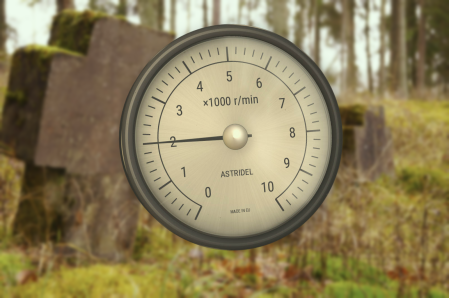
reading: 2000
